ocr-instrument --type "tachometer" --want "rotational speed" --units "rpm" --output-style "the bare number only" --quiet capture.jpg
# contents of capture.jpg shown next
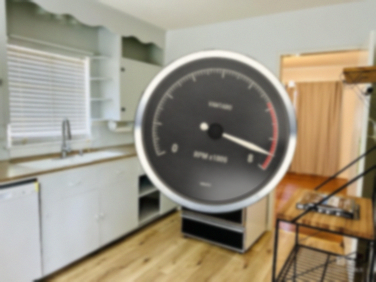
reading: 7500
